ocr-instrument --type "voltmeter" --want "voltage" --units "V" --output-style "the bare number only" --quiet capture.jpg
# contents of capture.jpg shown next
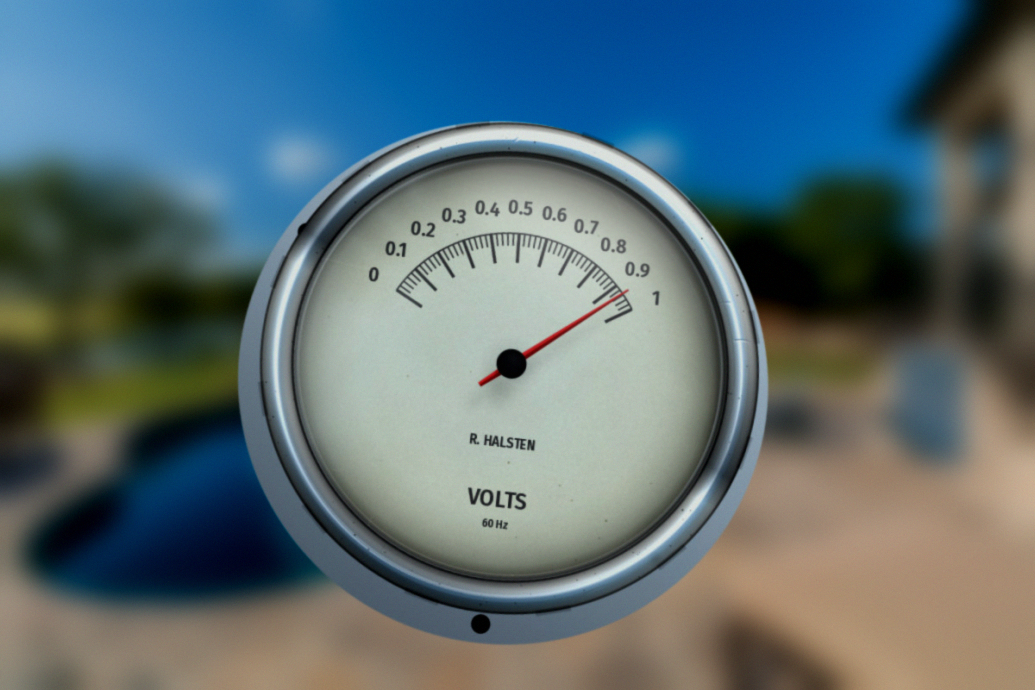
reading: 0.94
